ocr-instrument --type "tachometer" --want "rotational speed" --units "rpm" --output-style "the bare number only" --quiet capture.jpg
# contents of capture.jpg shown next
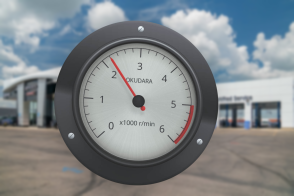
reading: 2200
